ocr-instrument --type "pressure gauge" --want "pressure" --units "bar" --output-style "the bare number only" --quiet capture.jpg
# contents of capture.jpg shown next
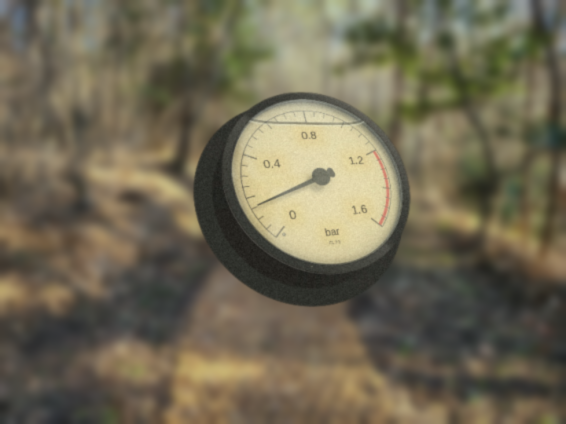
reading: 0.15
